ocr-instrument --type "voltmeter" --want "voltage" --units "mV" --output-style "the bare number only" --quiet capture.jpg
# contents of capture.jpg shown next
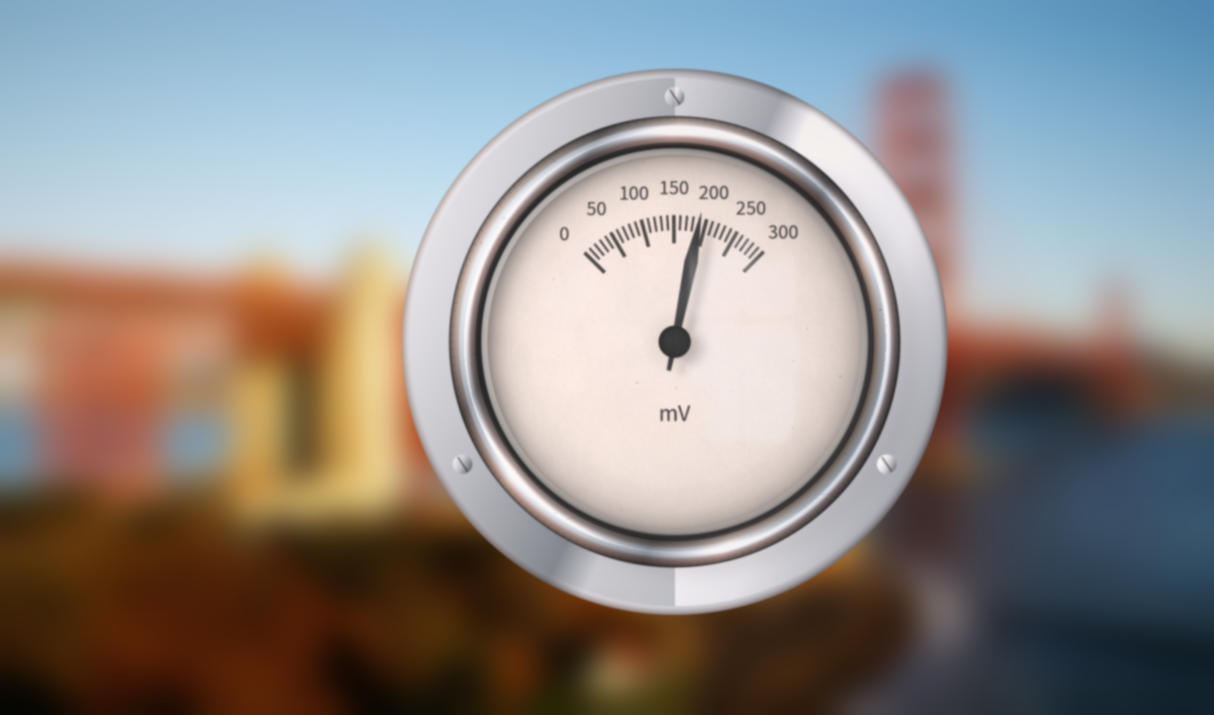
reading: 190
